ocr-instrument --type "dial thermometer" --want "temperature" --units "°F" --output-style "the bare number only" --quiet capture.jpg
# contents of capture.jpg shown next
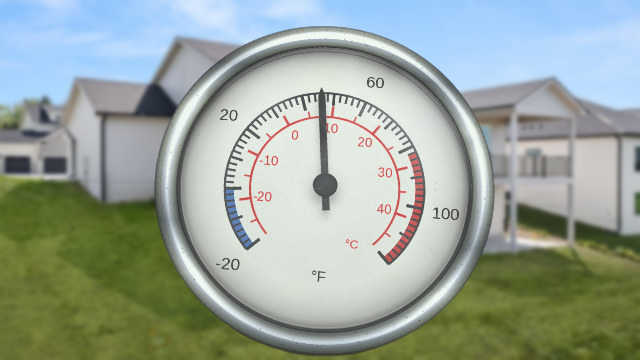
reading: 46
